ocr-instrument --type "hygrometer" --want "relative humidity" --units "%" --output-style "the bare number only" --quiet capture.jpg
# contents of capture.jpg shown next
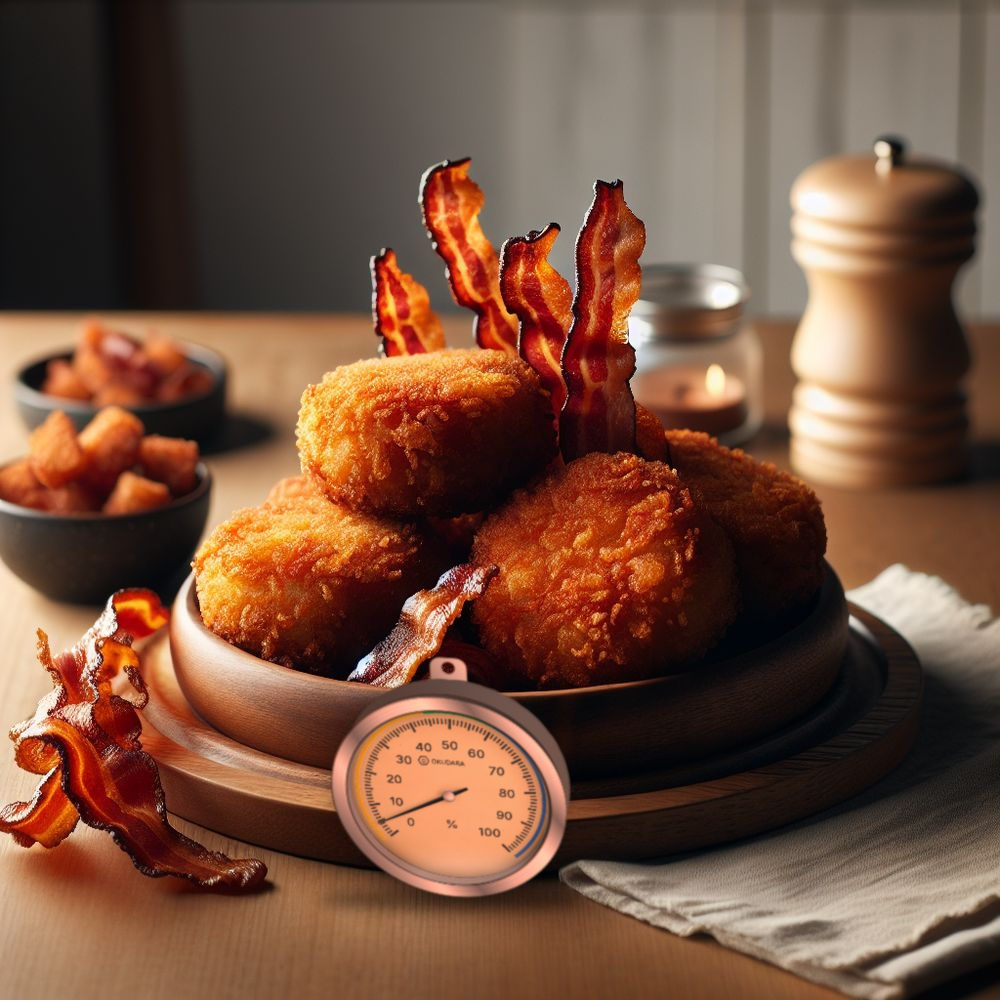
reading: 5
